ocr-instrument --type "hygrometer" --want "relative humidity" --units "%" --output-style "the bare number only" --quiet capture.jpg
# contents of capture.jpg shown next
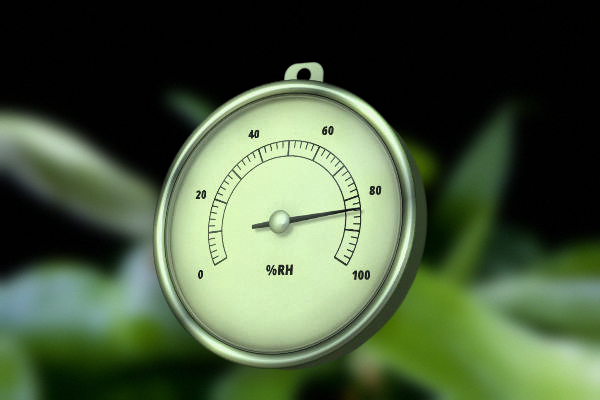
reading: 84
